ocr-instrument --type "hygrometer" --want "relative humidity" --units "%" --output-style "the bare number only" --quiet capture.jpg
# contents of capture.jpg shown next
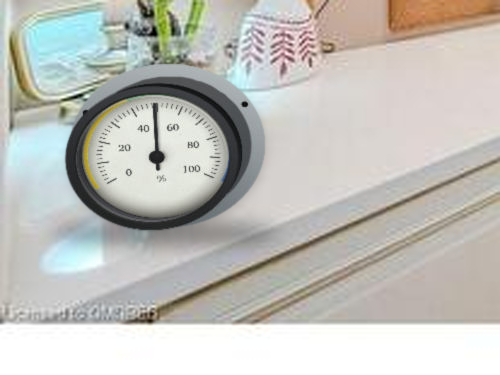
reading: 50
